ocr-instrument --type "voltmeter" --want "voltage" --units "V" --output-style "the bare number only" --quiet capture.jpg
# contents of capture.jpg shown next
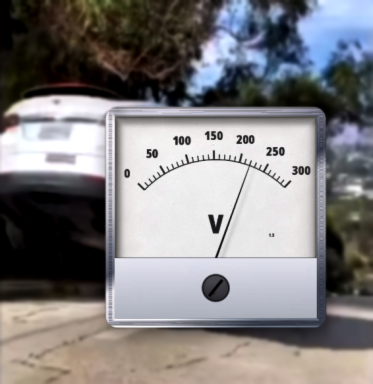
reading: 220
